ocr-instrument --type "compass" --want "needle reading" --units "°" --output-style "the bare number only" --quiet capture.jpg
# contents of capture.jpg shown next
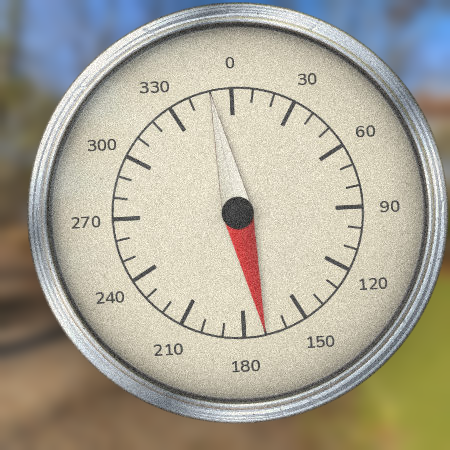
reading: 170
